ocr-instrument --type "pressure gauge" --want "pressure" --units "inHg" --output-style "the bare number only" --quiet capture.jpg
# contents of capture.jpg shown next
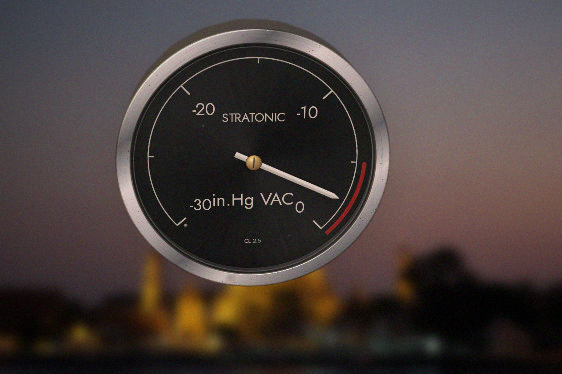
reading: -2.5
